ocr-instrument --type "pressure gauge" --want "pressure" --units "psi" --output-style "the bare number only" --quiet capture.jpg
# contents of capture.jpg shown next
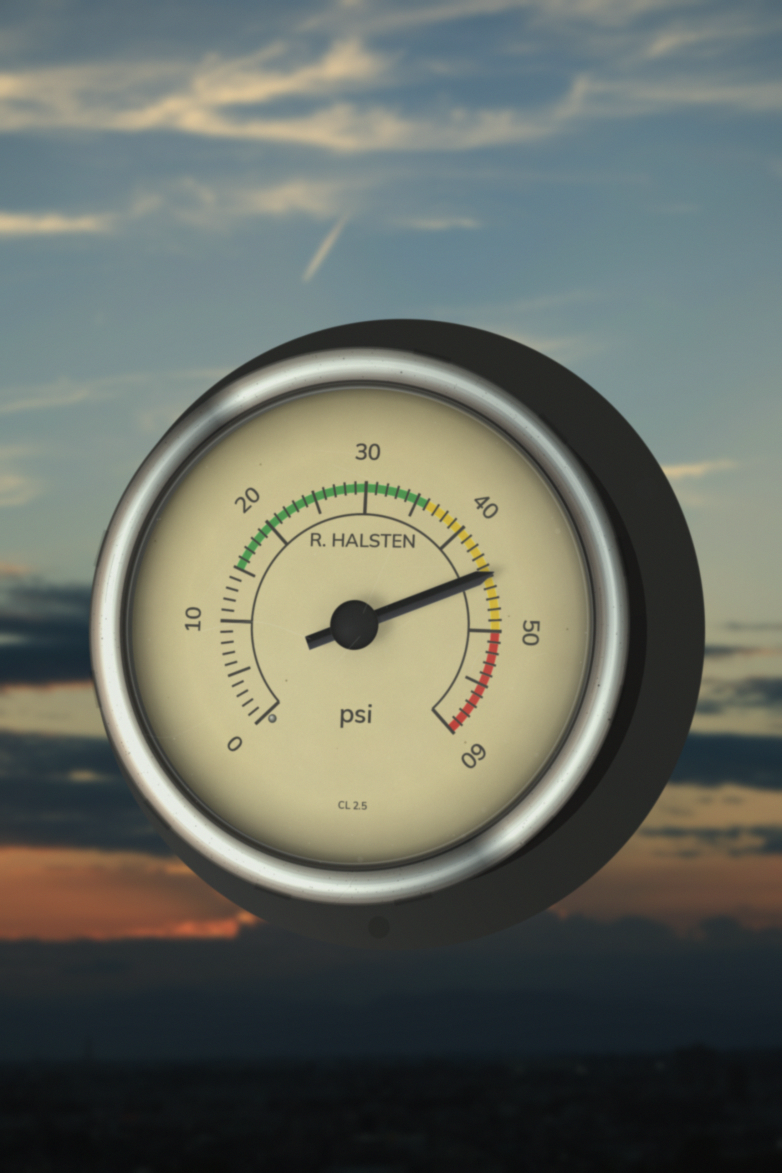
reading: 45
